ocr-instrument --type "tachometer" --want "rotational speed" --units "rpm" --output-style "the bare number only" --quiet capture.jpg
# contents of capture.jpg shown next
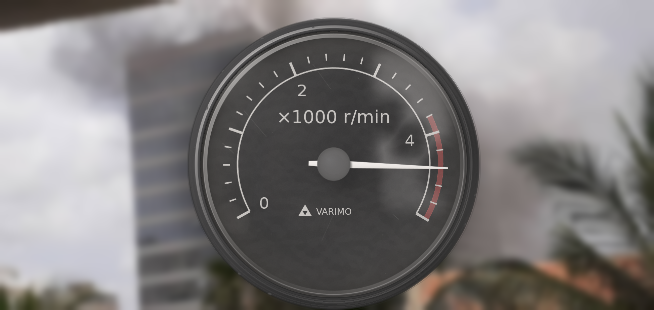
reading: 4400
